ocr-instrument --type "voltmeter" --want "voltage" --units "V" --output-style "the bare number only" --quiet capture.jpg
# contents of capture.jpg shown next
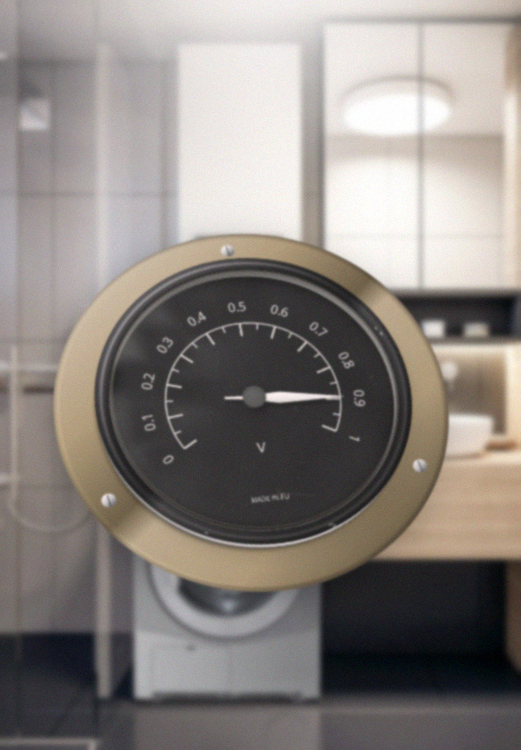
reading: 0.9
